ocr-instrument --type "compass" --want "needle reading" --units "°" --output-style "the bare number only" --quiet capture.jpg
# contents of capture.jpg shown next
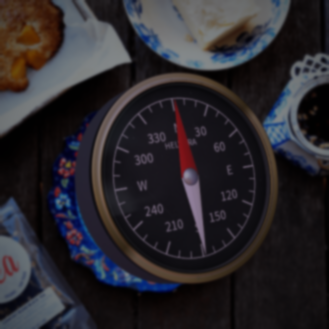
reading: 0
